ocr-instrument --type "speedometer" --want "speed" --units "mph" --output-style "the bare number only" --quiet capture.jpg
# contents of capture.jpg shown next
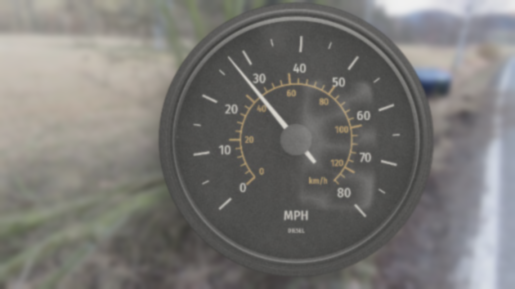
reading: 27.5
